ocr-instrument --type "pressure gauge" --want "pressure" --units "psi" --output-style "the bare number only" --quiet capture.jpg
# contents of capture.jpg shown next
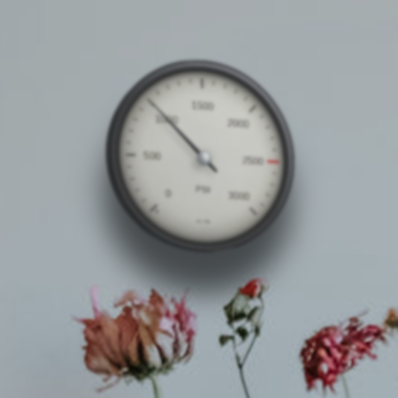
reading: 1000
